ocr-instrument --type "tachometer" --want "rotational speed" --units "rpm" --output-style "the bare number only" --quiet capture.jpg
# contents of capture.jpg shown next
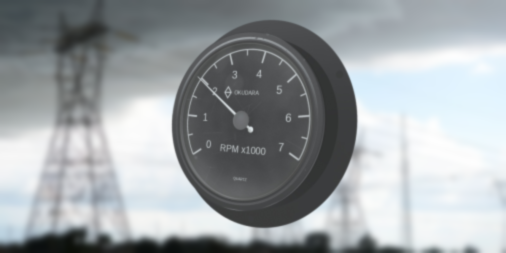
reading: 2000
